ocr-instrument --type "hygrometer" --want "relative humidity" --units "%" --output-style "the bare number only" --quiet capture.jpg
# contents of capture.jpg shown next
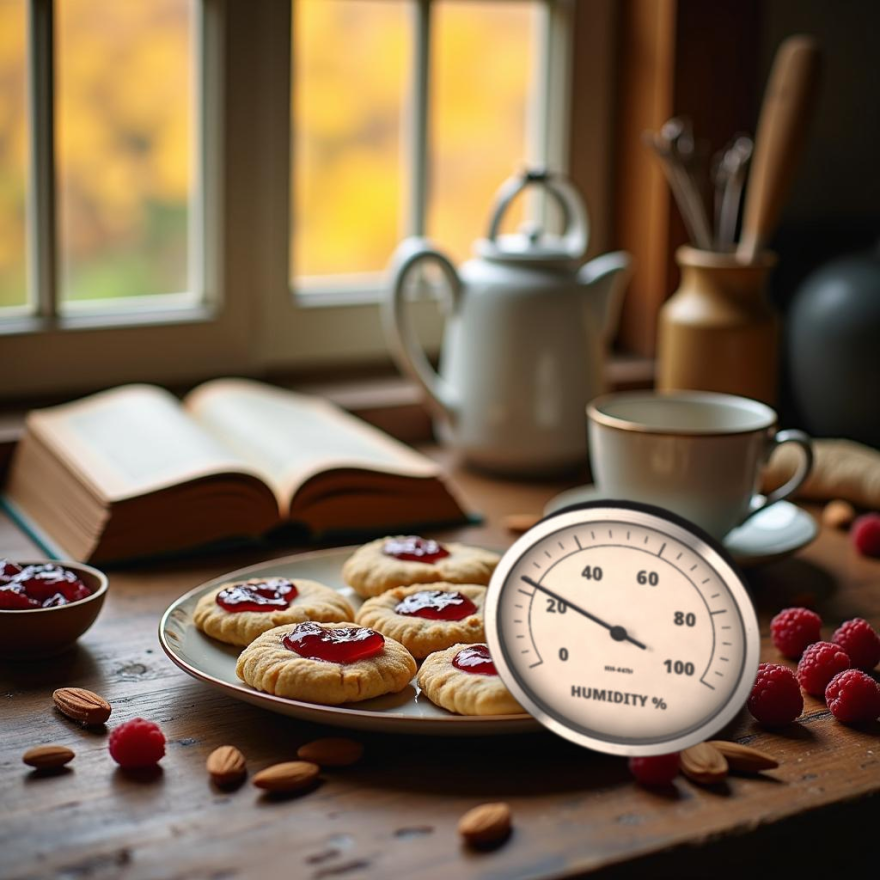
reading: 24
